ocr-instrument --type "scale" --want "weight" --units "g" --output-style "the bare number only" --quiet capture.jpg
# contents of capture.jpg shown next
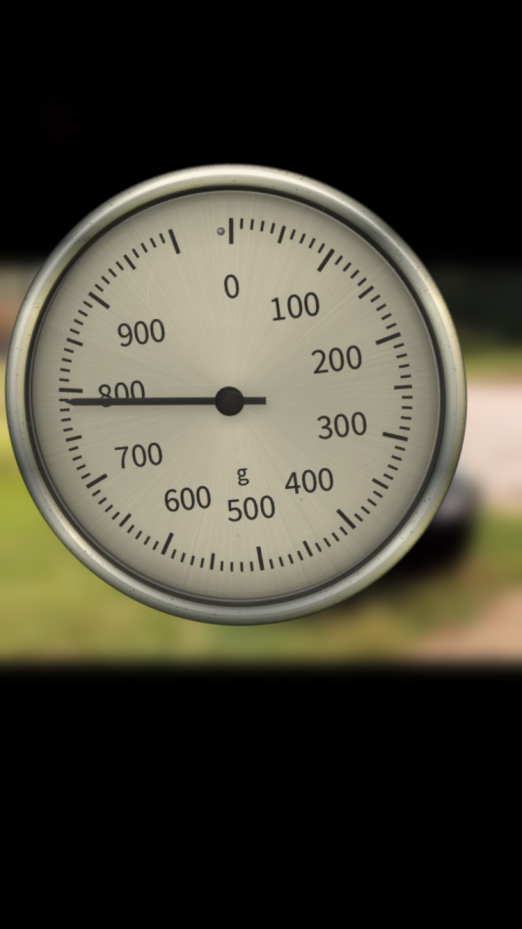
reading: 790
